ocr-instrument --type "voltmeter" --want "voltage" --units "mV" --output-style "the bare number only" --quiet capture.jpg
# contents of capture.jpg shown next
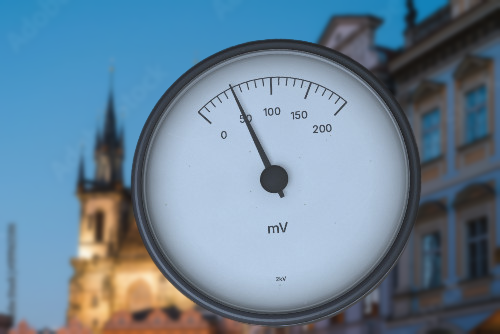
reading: 50
